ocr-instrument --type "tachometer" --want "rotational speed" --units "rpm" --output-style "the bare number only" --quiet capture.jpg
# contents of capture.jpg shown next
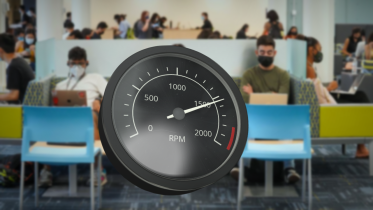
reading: 1550
